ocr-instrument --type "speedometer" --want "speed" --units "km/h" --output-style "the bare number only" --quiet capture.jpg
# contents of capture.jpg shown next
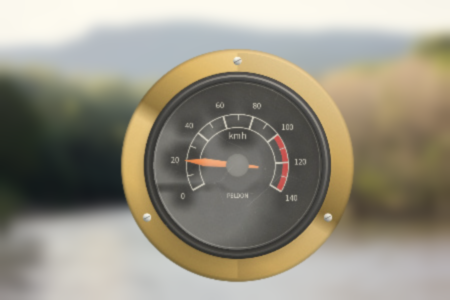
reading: 20
